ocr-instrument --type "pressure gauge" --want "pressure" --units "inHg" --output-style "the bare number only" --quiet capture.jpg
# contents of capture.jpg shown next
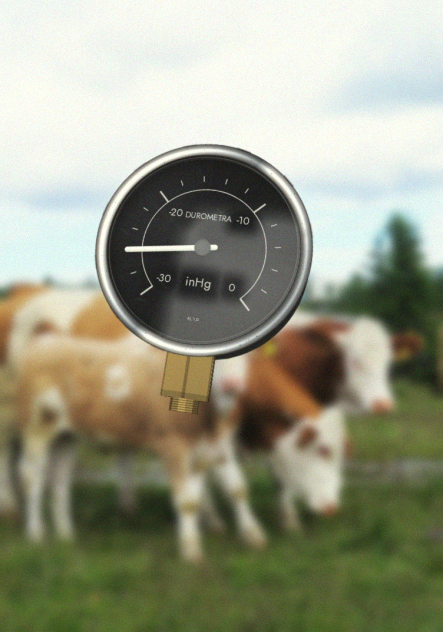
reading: -26
